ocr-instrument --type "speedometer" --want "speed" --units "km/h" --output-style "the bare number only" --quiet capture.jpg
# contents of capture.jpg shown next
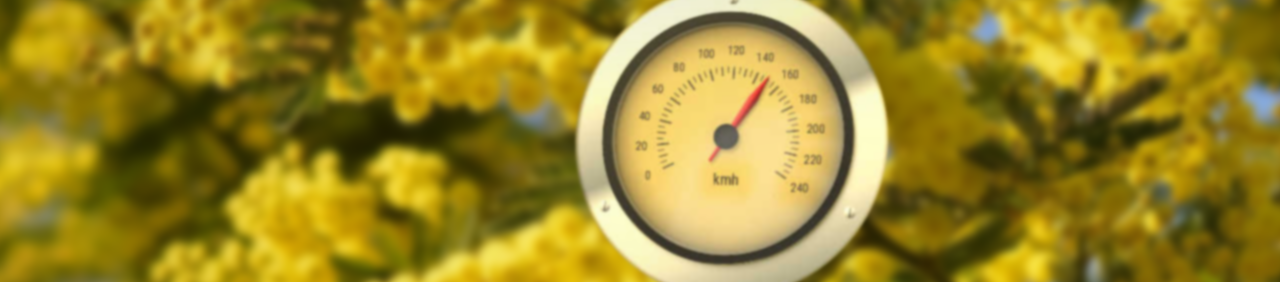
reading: 150
